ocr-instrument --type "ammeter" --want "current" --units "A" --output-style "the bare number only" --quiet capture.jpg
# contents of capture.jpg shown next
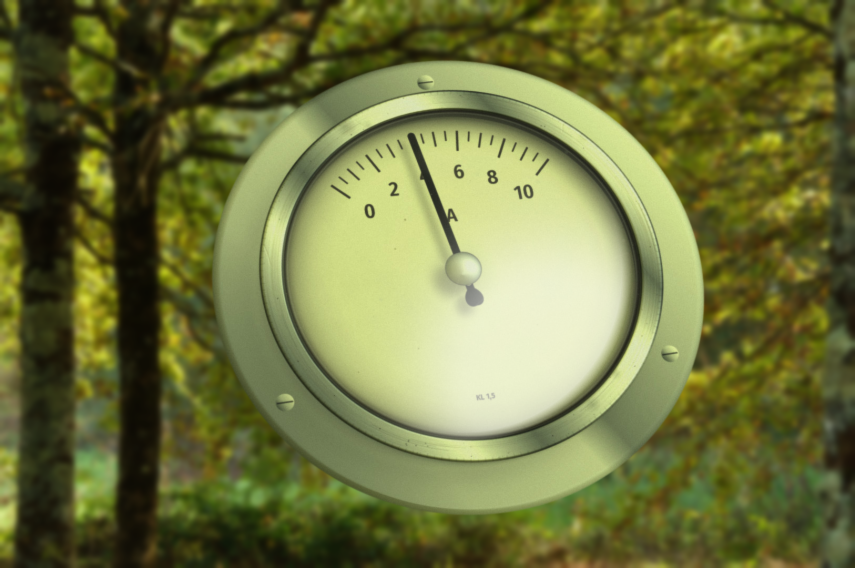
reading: 4
